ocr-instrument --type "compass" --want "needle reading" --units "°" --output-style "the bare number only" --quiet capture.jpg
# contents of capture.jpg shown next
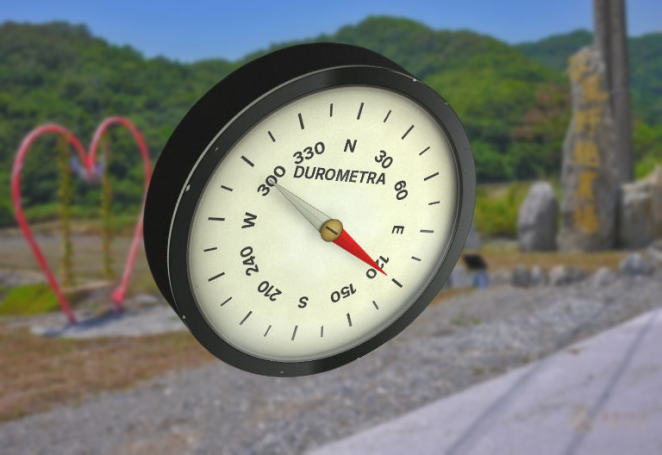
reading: 120
